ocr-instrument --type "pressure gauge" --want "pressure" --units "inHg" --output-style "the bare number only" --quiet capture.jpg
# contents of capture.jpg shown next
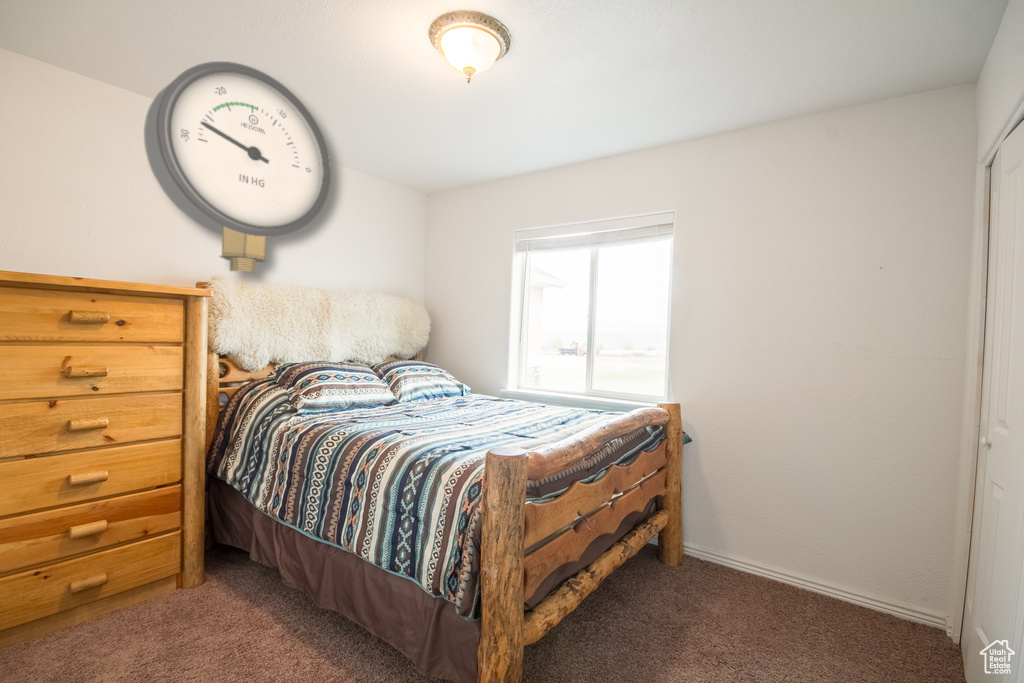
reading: -27
